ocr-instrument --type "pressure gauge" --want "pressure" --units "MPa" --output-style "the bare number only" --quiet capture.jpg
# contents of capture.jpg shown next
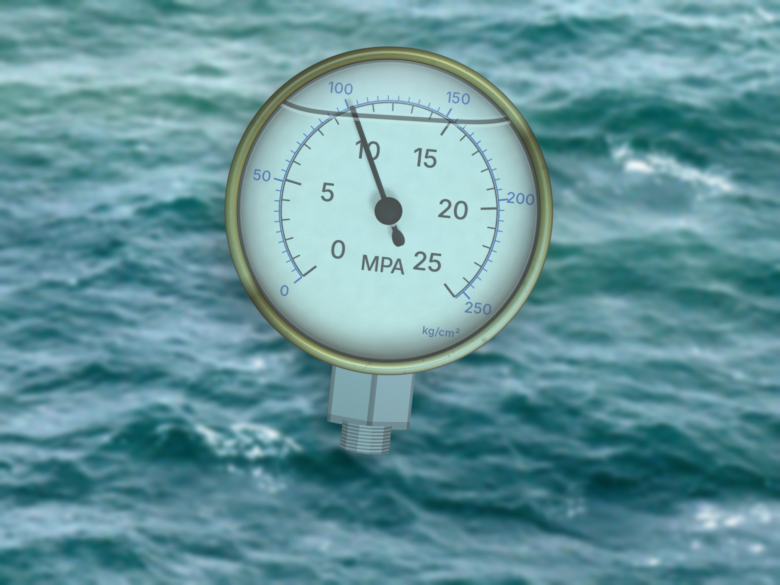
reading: 10
